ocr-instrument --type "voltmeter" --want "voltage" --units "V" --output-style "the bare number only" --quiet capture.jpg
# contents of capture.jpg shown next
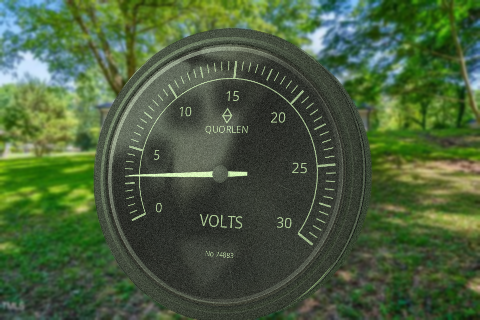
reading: 3
